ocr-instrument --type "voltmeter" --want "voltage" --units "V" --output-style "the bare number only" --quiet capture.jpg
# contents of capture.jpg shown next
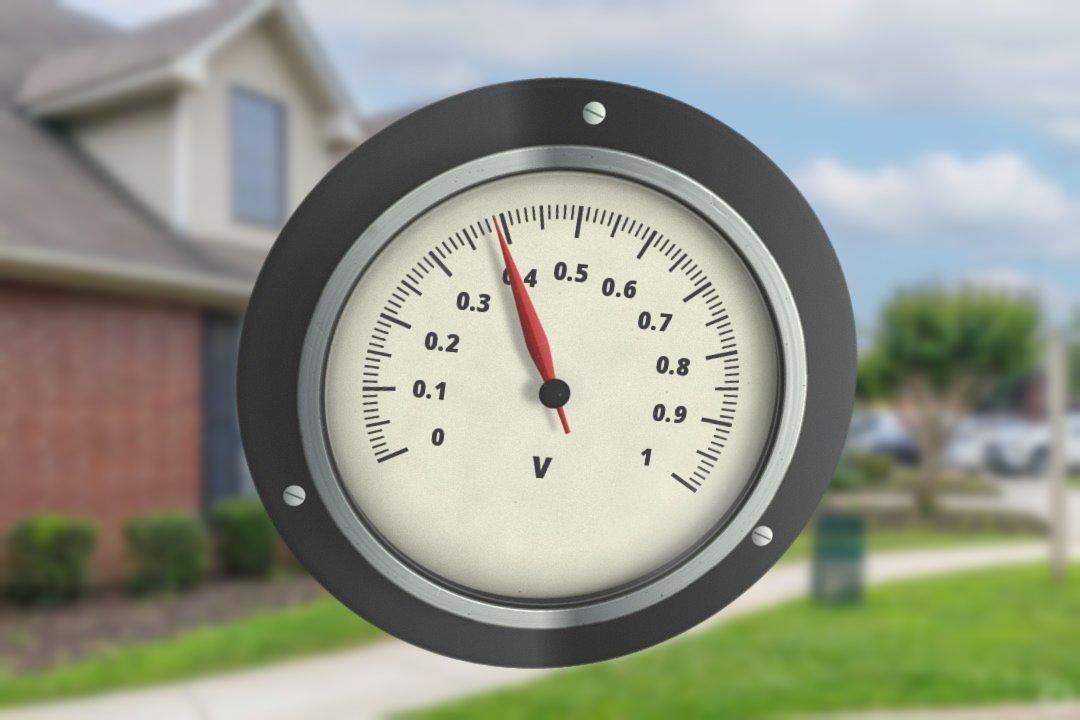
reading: 0.39
